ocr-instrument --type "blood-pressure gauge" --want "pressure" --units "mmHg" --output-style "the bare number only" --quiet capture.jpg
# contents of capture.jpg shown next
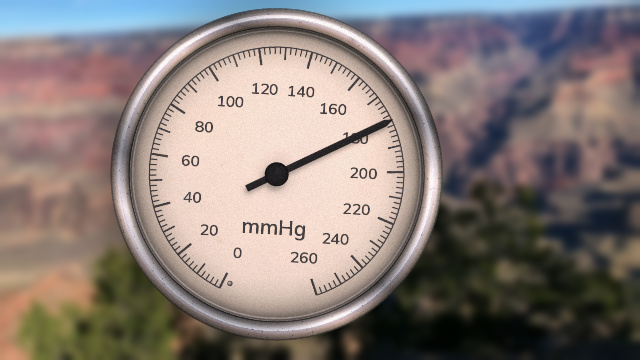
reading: 180
